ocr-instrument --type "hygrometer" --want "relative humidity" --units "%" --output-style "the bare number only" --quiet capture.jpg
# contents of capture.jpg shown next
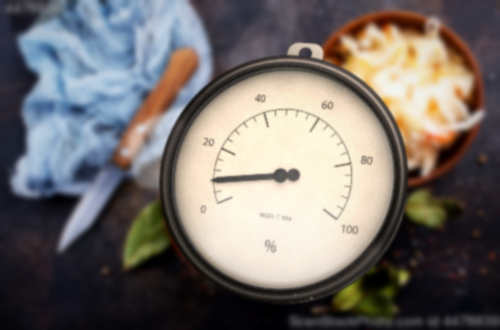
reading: 8
